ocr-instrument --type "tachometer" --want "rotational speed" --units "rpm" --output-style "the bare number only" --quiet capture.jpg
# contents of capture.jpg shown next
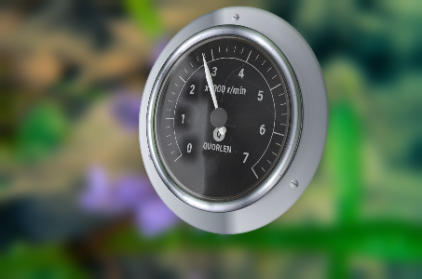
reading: 2800
